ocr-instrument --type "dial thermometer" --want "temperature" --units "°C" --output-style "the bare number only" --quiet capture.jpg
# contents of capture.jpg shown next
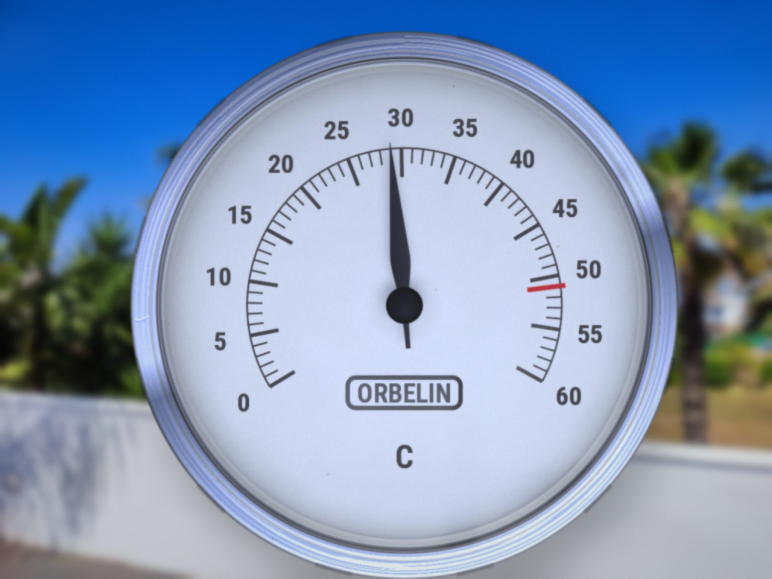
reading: 29
